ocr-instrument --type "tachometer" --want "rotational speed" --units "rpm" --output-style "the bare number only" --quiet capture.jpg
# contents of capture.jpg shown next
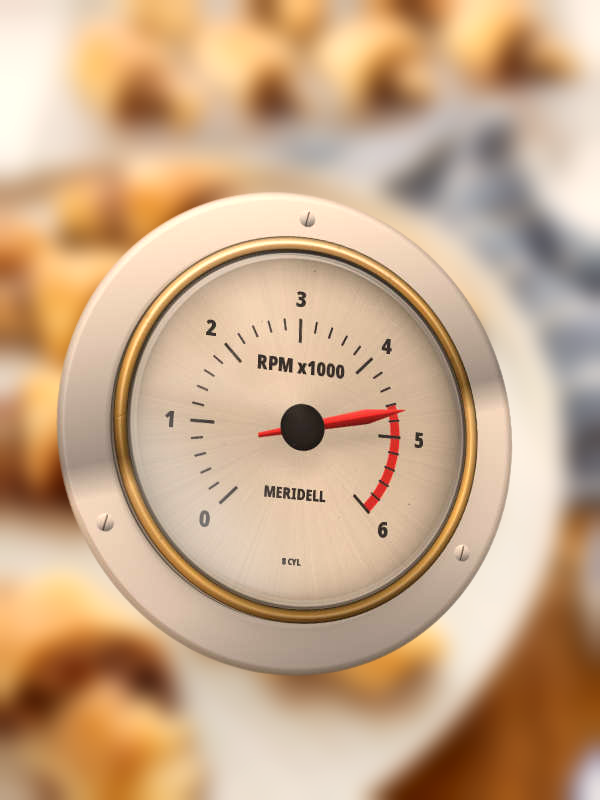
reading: 4700
